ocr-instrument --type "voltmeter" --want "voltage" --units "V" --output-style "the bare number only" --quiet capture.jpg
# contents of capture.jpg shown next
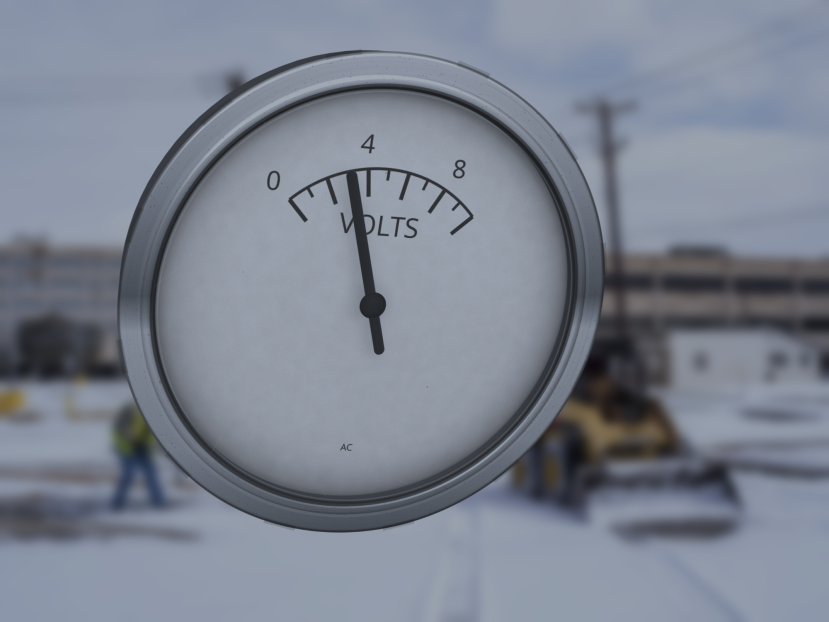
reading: 3
